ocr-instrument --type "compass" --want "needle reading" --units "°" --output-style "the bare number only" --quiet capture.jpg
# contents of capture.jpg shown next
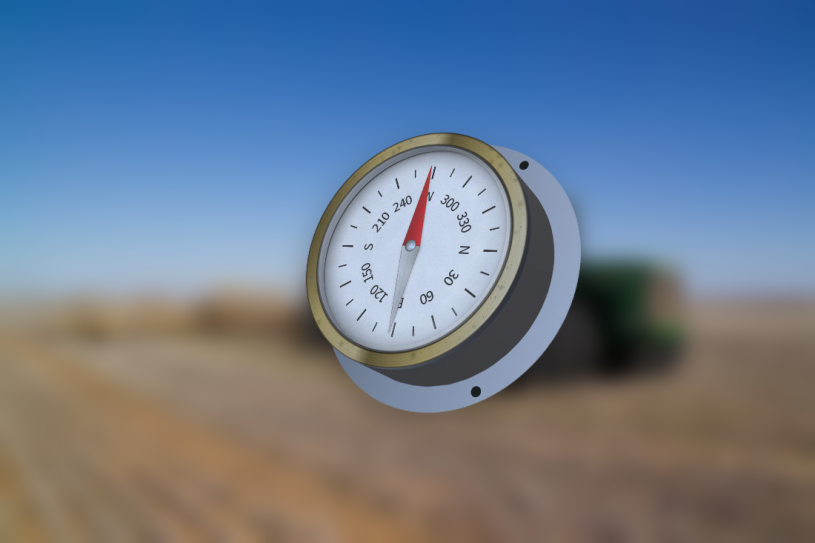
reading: 270
